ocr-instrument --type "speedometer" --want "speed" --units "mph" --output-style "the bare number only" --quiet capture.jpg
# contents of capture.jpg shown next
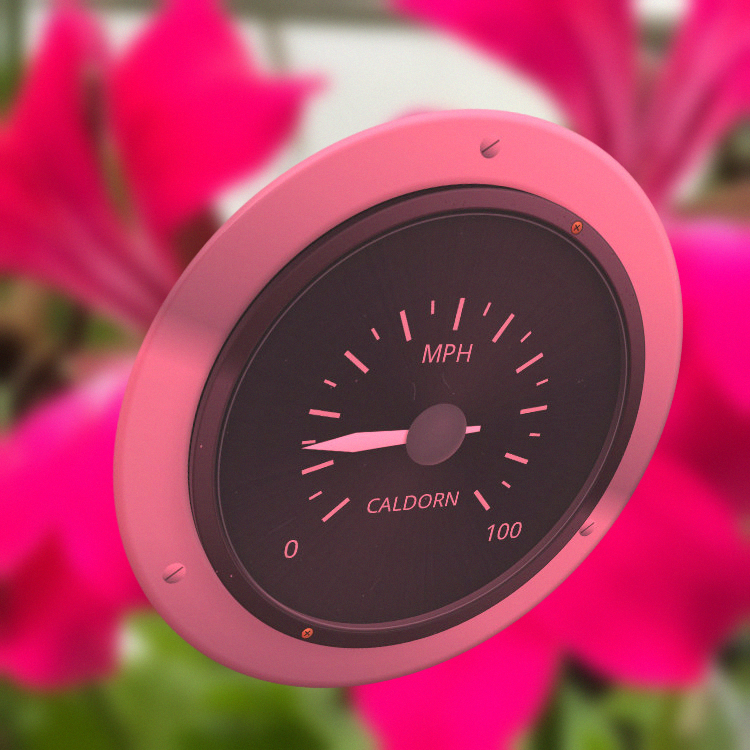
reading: 15
